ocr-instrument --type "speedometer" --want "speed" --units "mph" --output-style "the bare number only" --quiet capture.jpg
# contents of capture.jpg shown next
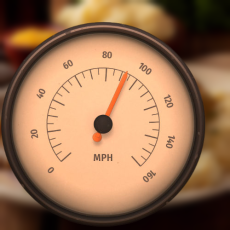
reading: 92.5
